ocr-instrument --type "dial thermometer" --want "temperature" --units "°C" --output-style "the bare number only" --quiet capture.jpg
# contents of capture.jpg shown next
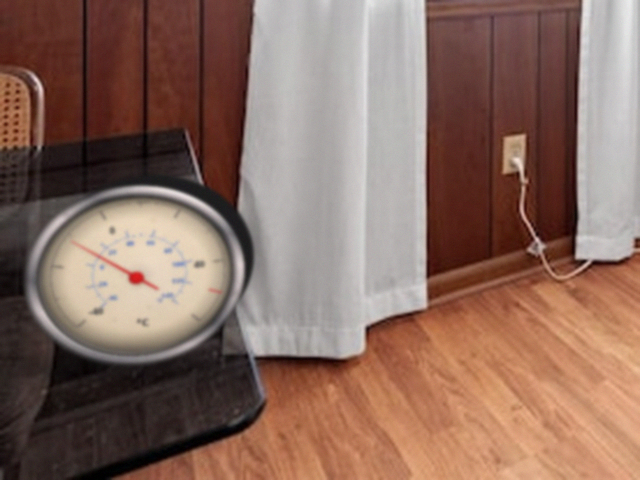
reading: -10
